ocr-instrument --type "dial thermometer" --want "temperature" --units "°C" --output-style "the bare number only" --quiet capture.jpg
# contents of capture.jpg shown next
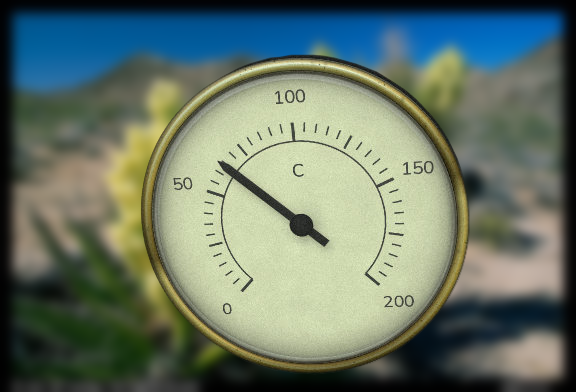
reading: 65
